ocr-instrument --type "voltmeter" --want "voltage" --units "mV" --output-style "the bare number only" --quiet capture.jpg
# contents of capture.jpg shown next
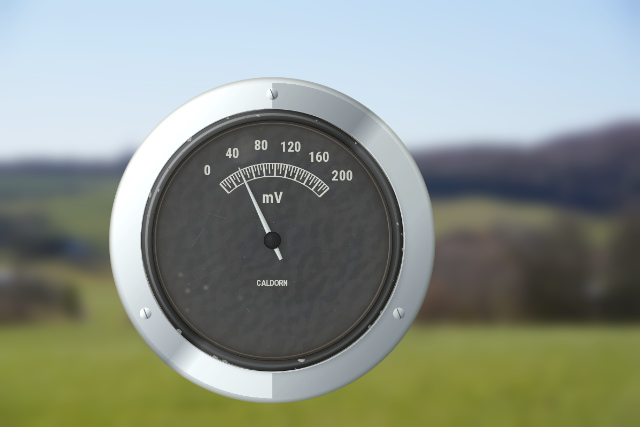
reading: 40
